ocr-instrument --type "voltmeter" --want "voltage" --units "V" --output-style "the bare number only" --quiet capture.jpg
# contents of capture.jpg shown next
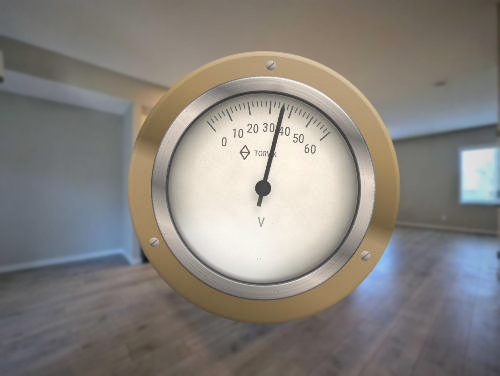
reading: 36
